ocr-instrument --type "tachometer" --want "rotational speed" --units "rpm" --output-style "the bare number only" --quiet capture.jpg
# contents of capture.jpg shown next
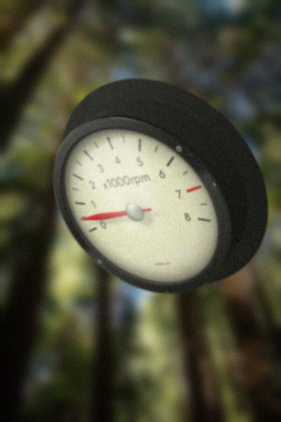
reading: 500
